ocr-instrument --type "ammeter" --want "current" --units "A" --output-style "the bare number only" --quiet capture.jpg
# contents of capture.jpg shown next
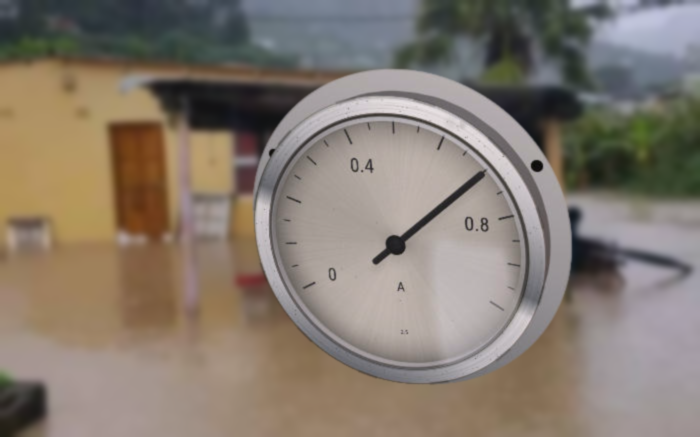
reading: 0.7
